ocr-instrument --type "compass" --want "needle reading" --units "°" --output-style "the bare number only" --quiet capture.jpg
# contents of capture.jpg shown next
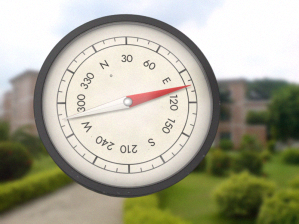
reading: 105
